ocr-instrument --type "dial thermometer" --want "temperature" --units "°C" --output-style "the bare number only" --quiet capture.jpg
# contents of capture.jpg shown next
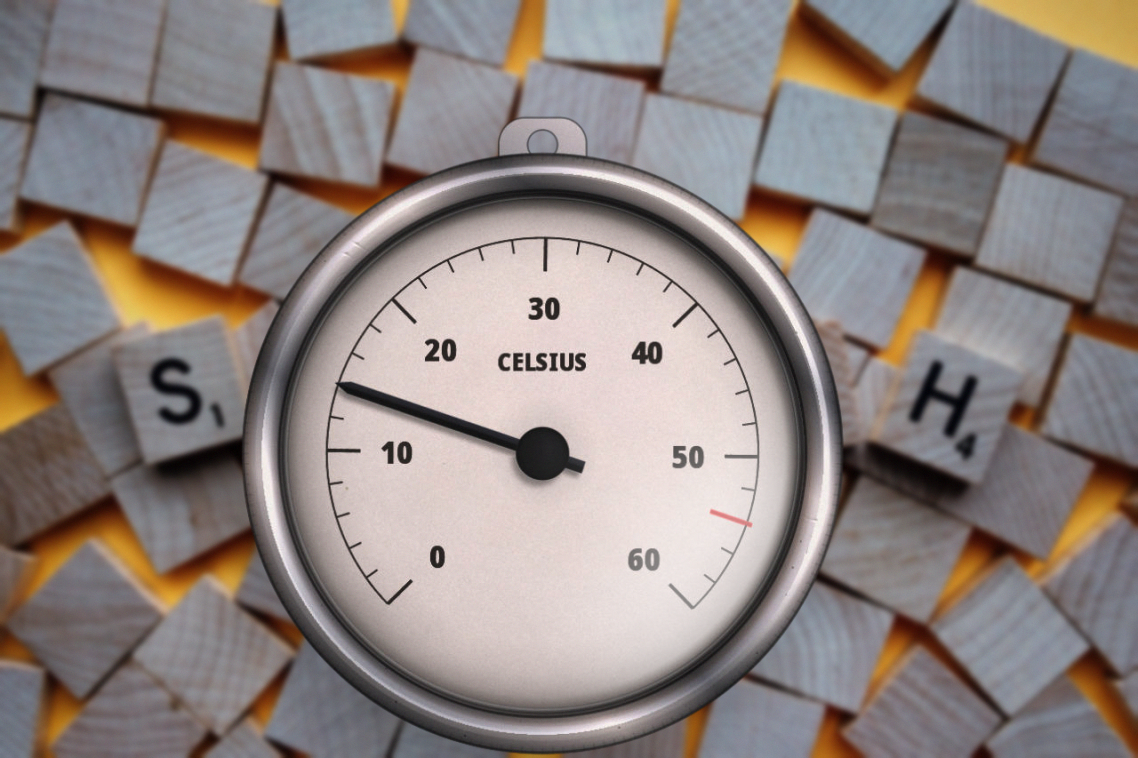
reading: 14
